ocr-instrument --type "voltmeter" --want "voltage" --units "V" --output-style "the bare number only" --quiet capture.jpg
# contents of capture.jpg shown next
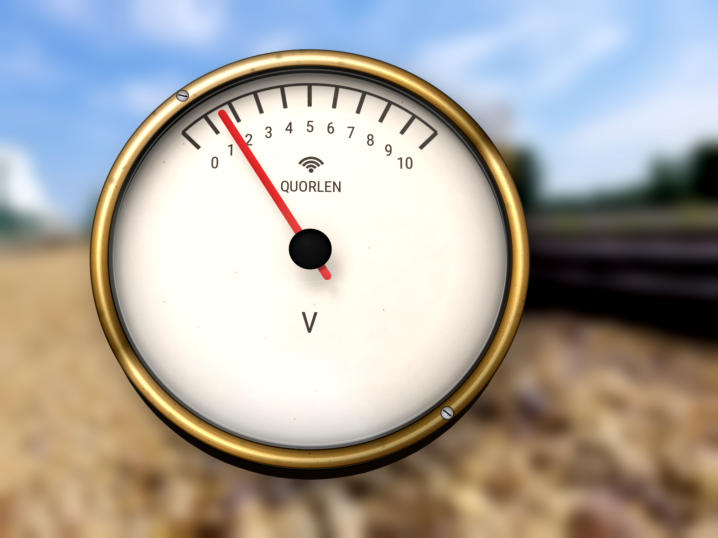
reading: 1.5
